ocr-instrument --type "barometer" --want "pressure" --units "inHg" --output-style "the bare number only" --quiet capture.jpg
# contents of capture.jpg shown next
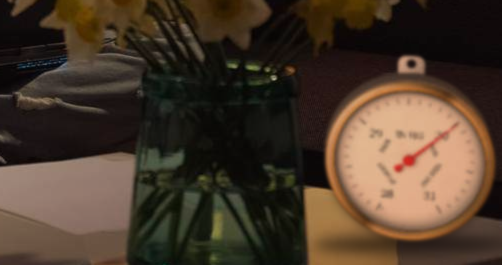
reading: 30
